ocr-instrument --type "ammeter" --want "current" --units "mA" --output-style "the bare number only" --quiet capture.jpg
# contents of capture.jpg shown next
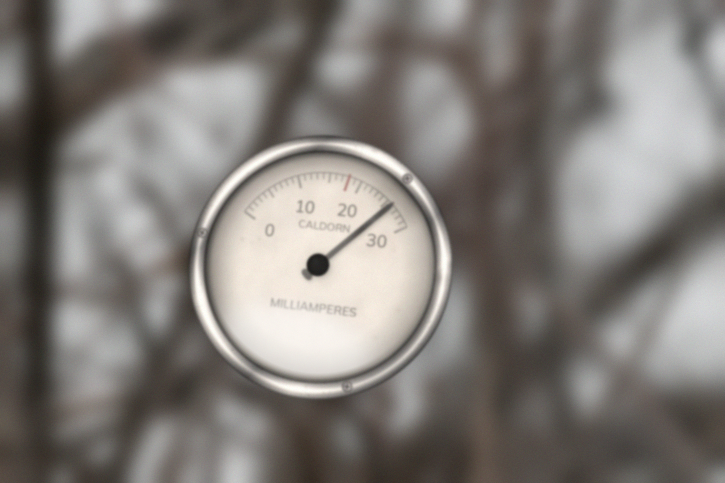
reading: 26
